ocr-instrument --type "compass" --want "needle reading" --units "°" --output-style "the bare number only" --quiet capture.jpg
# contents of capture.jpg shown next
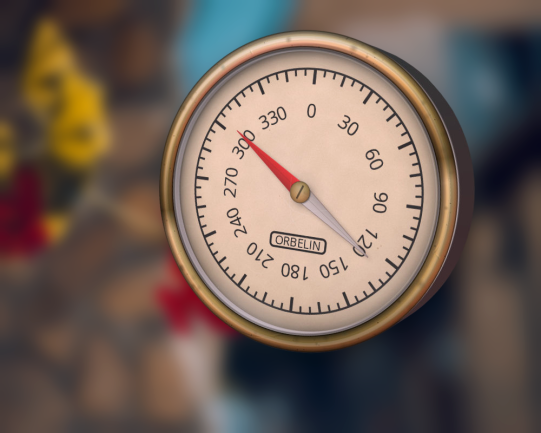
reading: 305
